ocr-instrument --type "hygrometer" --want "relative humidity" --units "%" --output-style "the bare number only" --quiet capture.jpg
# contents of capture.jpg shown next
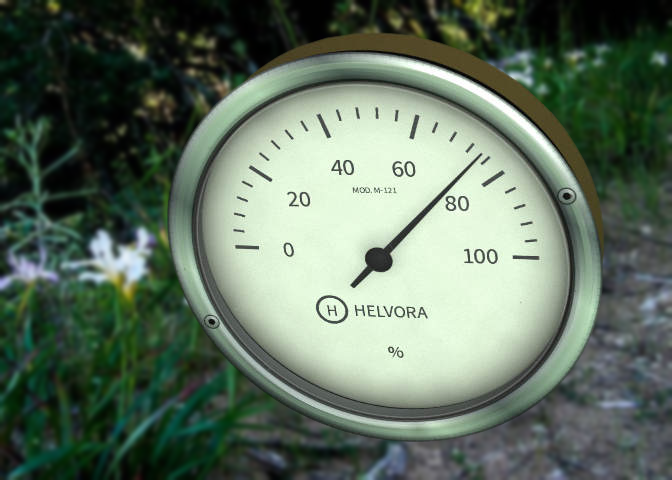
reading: 74
